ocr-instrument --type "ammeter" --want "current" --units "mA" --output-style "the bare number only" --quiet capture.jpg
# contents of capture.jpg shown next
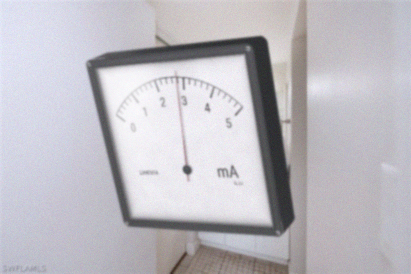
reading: 2.8
